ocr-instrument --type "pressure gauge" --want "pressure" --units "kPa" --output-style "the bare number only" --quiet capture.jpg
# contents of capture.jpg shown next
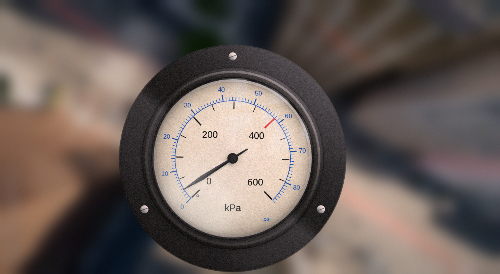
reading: 25
